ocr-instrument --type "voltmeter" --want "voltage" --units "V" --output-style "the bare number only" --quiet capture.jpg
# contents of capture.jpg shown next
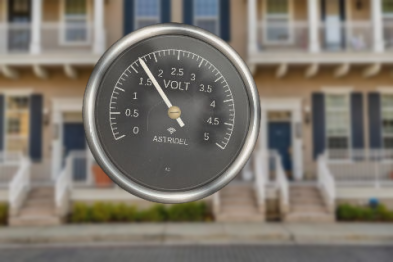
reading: 1.7
